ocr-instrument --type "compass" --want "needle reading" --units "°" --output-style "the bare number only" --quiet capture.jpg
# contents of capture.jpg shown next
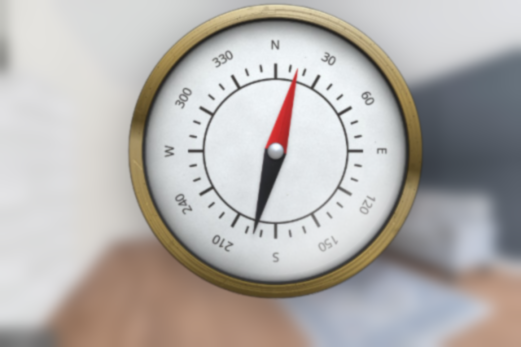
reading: 15
